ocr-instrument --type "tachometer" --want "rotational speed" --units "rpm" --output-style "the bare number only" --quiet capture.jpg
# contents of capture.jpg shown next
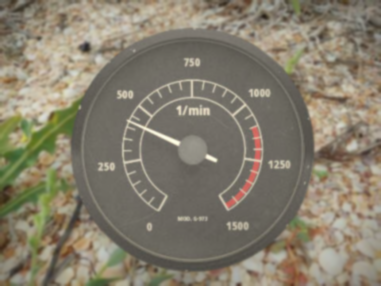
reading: 425
